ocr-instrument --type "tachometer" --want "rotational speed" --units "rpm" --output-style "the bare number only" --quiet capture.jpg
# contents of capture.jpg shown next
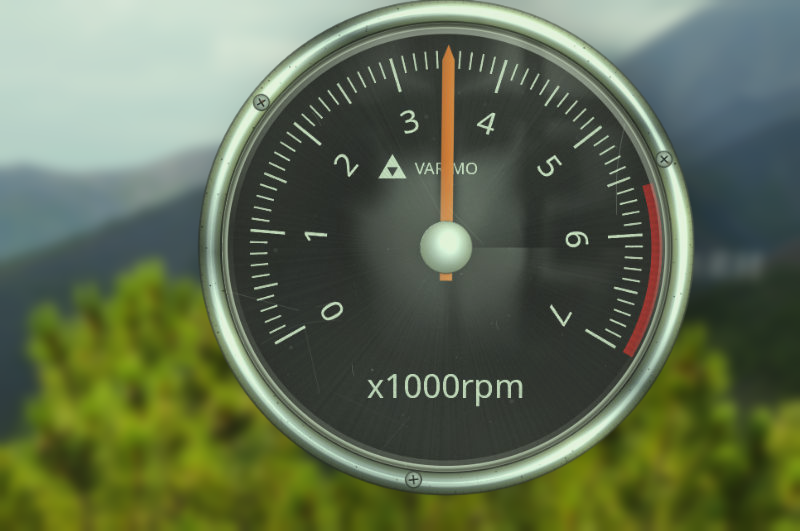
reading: 3500
